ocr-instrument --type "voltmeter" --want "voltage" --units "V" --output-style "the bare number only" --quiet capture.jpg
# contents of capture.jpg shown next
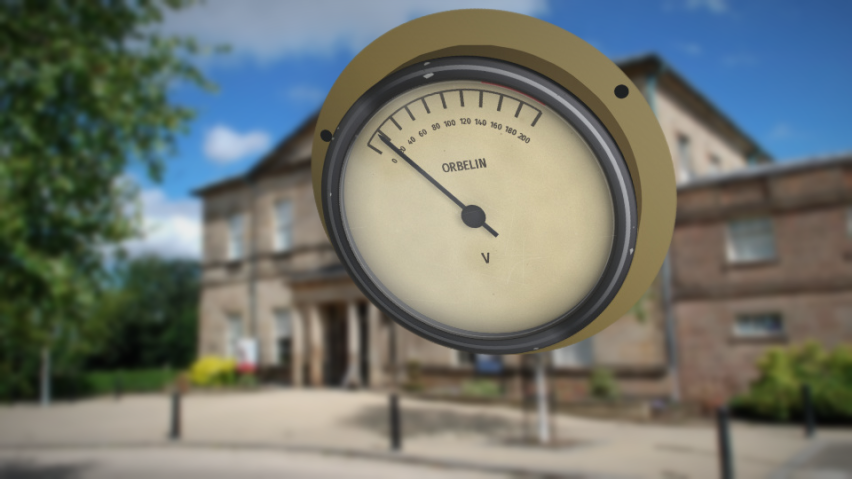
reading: 20
